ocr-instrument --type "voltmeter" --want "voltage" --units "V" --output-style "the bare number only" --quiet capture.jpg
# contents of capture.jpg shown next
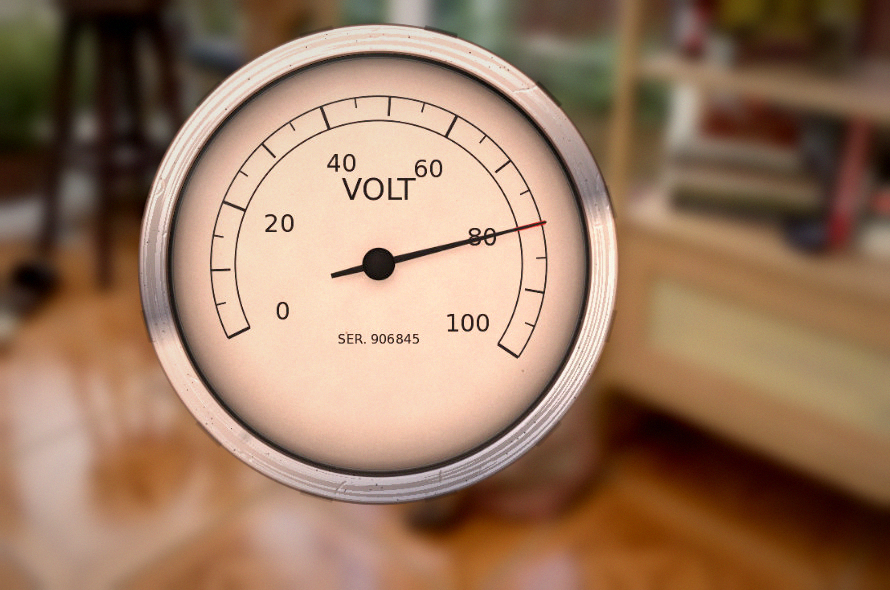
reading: 80
